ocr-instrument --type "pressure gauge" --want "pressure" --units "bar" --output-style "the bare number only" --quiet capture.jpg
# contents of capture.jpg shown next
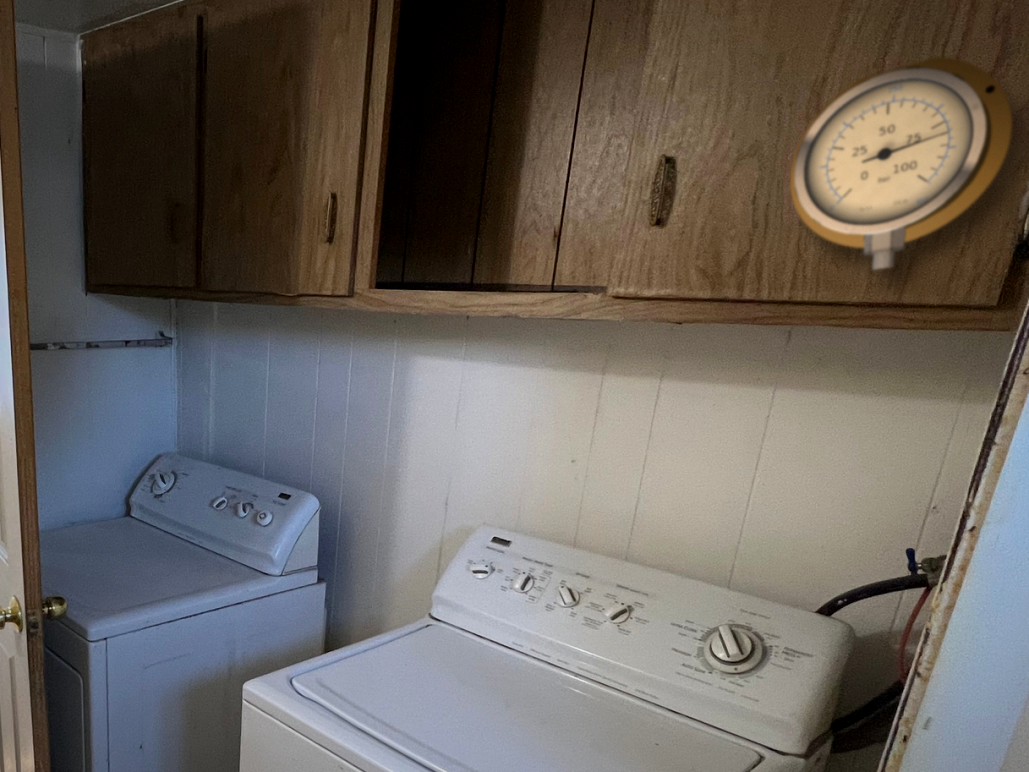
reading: 80
